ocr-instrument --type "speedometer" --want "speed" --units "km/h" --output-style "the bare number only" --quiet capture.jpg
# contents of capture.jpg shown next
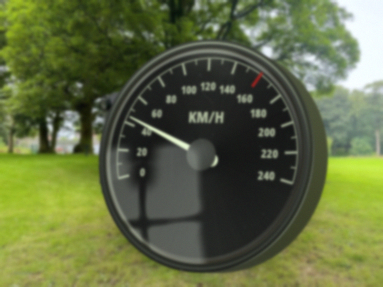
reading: 45
